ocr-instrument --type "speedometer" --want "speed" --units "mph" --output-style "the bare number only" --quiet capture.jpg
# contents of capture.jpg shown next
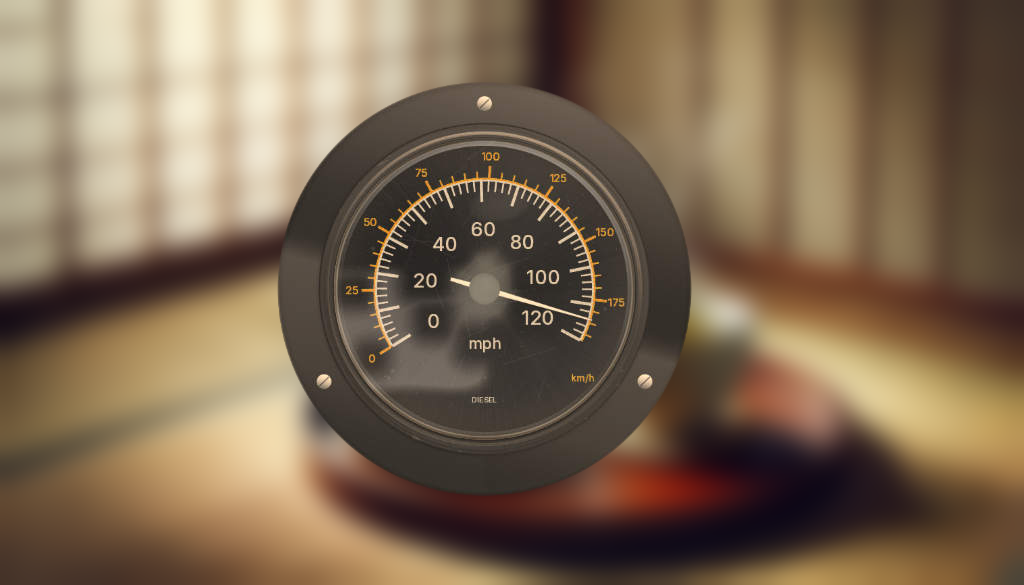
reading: 114
